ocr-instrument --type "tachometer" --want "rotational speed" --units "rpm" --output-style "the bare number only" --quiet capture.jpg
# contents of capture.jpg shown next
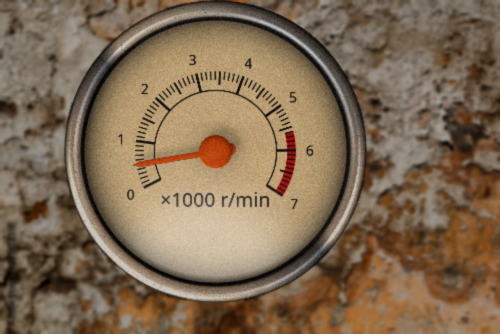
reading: 500
